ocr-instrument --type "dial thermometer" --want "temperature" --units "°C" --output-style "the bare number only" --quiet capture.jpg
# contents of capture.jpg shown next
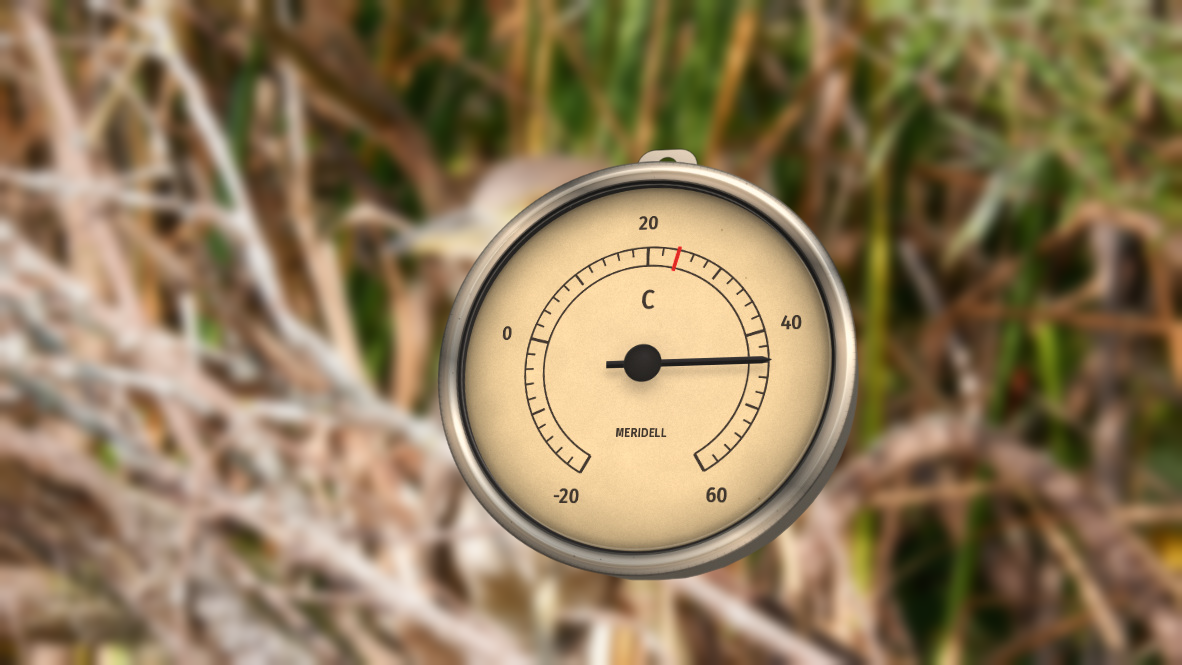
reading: 44
